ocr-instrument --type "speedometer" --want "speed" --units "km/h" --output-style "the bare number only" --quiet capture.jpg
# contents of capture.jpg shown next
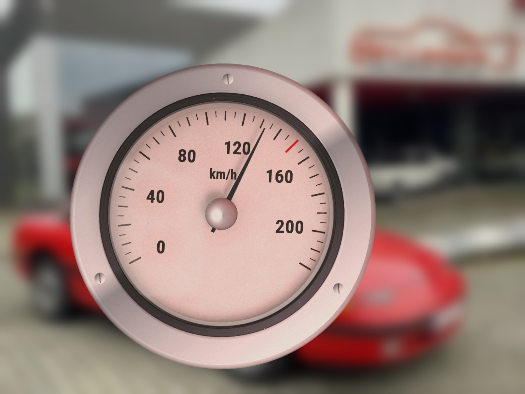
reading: 132.5
